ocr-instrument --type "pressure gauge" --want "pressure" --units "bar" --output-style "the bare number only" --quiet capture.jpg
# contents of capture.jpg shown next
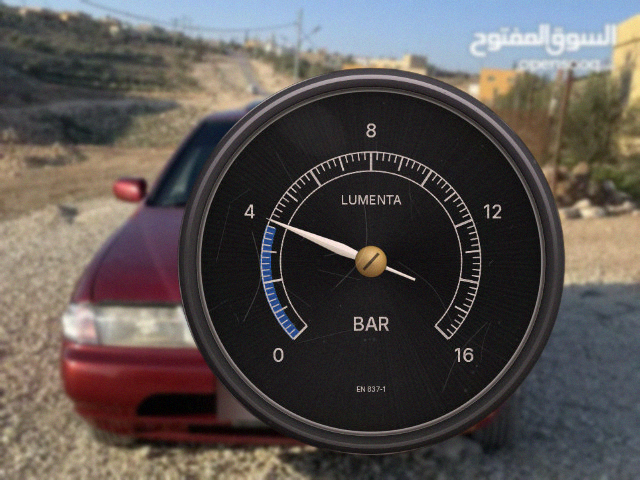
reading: 4
